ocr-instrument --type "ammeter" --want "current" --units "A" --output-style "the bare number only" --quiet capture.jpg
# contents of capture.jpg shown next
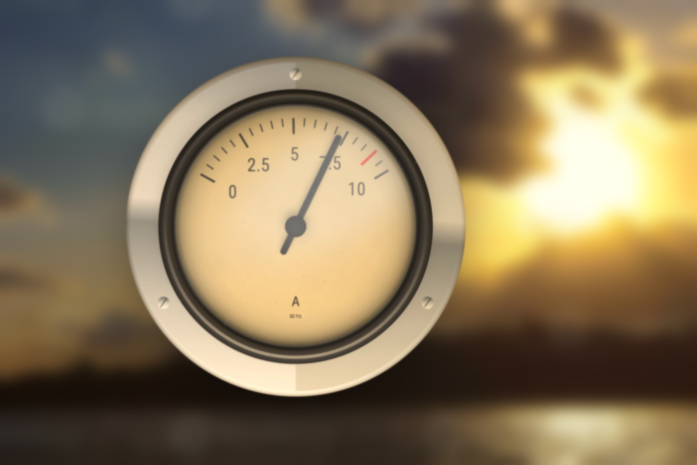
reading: 7.25
